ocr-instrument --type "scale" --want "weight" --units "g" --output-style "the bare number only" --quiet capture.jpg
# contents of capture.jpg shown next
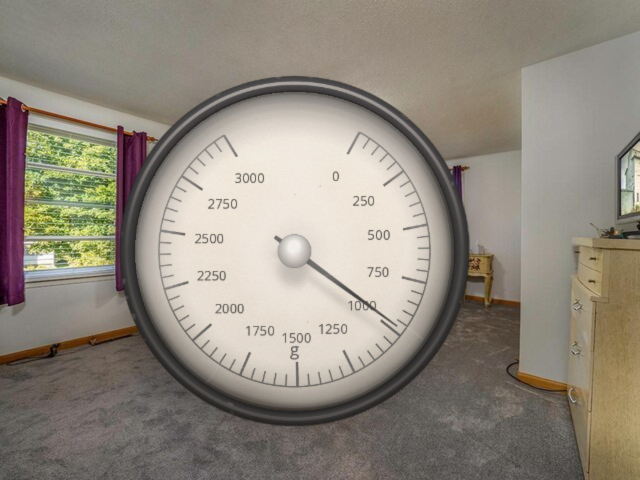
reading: 975
